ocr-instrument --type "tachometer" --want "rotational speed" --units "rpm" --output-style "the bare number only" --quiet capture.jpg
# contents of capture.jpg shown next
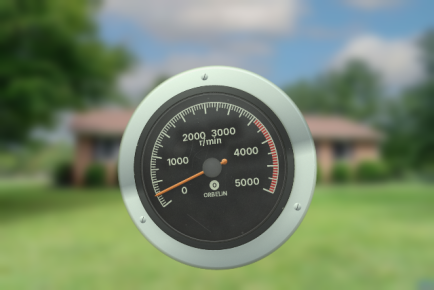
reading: 250
